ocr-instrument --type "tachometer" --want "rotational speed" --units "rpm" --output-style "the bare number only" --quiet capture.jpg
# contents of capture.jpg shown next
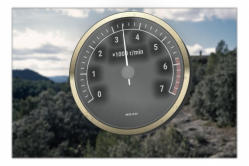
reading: 3400
